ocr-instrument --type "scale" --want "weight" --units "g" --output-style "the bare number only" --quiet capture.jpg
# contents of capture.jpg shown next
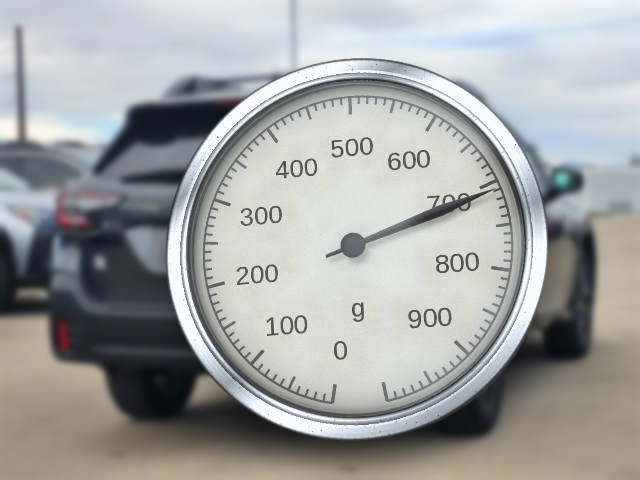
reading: 710
